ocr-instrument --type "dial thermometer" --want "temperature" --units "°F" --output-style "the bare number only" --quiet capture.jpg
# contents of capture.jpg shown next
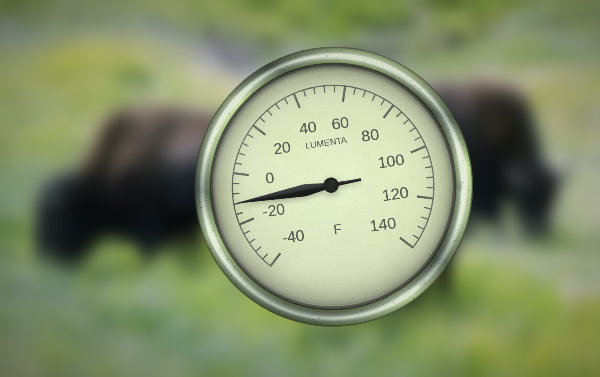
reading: -12
